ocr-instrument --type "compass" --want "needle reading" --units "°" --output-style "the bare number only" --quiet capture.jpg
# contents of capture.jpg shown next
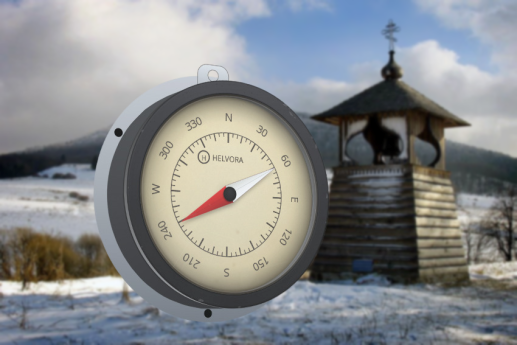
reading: 240
